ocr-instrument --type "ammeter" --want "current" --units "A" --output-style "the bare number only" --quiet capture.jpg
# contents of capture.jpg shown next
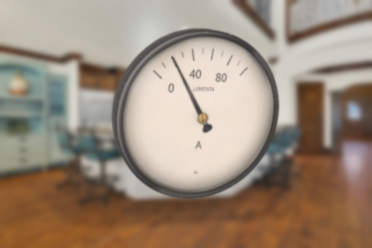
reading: 20
